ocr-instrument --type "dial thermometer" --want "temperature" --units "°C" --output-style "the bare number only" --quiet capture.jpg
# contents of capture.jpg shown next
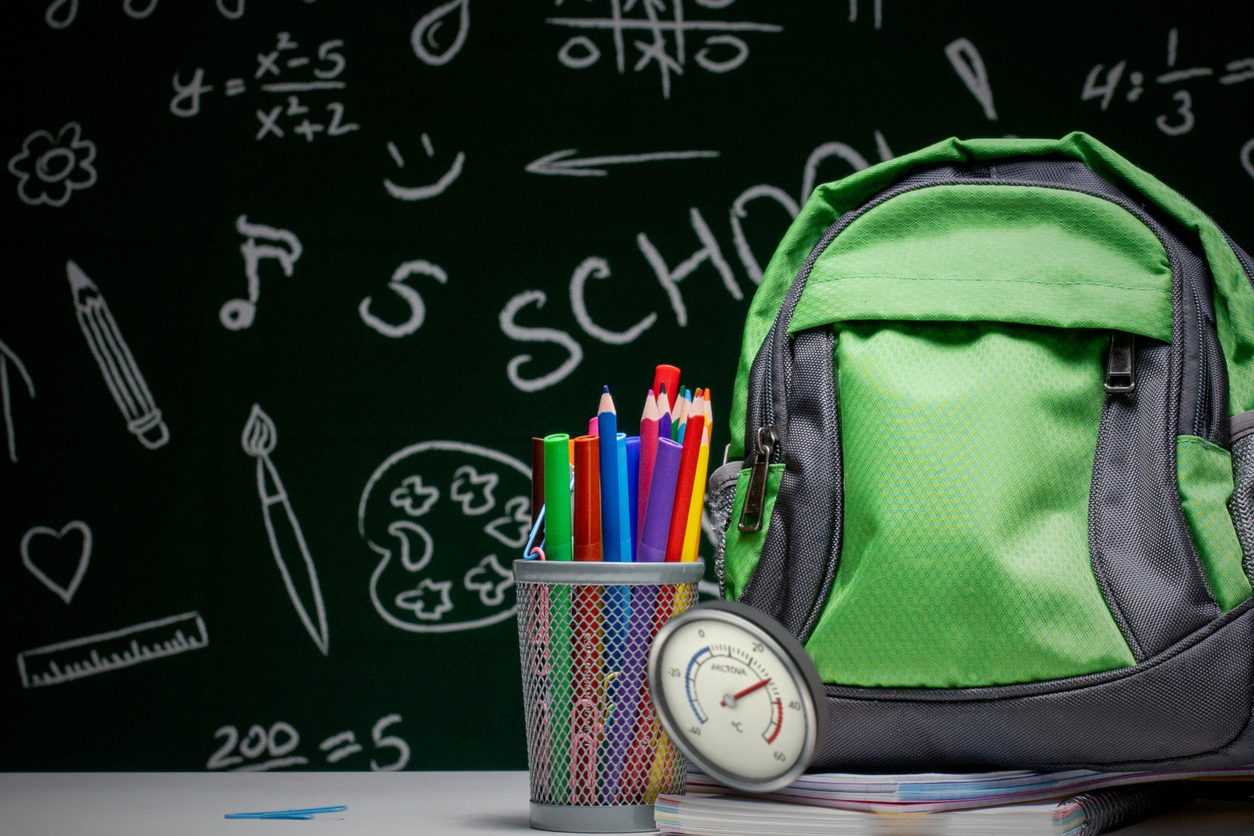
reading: 30
